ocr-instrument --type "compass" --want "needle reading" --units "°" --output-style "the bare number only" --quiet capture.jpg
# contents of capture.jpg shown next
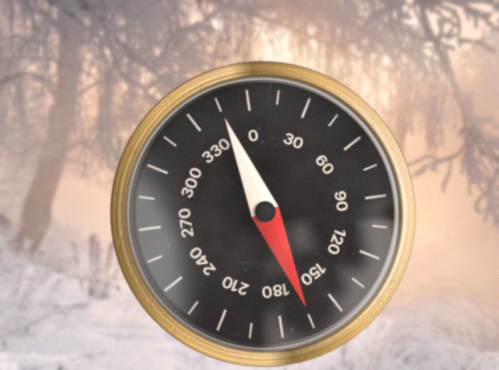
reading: 165
